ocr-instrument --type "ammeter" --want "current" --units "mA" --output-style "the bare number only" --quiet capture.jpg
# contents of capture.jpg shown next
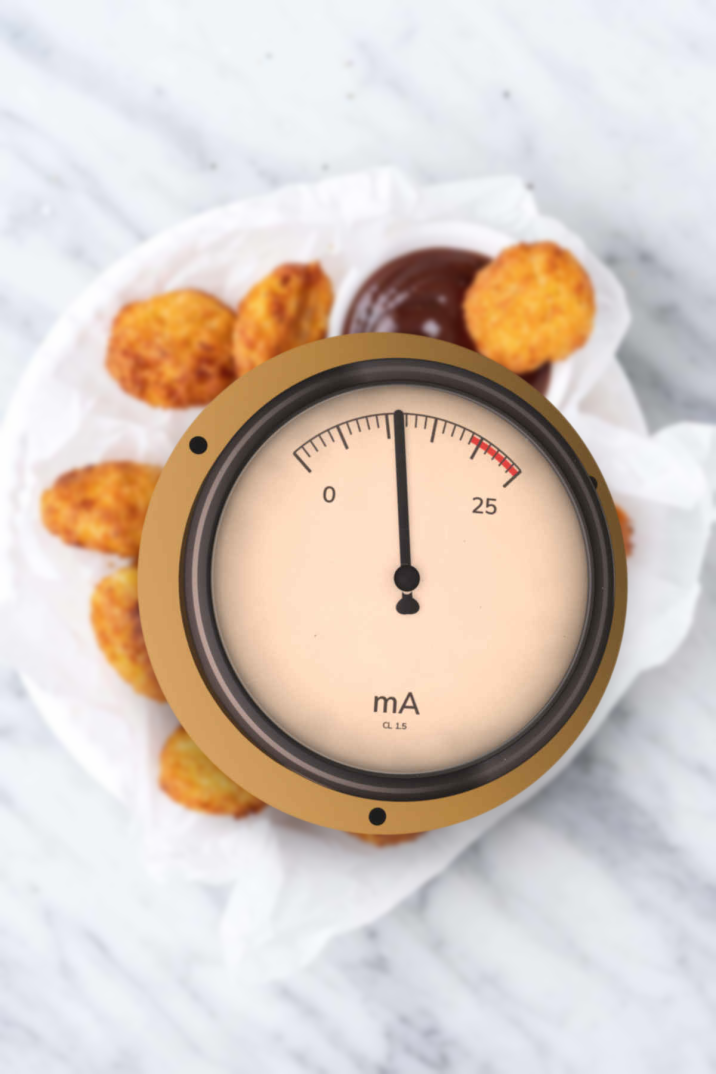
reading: 11
